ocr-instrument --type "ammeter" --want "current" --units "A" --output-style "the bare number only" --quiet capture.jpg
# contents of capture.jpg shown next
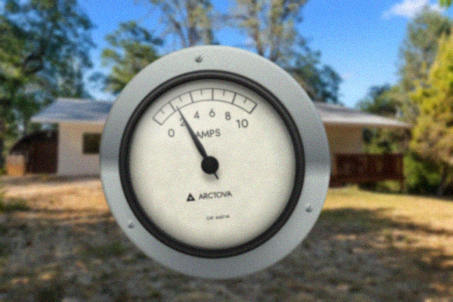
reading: 2.5
